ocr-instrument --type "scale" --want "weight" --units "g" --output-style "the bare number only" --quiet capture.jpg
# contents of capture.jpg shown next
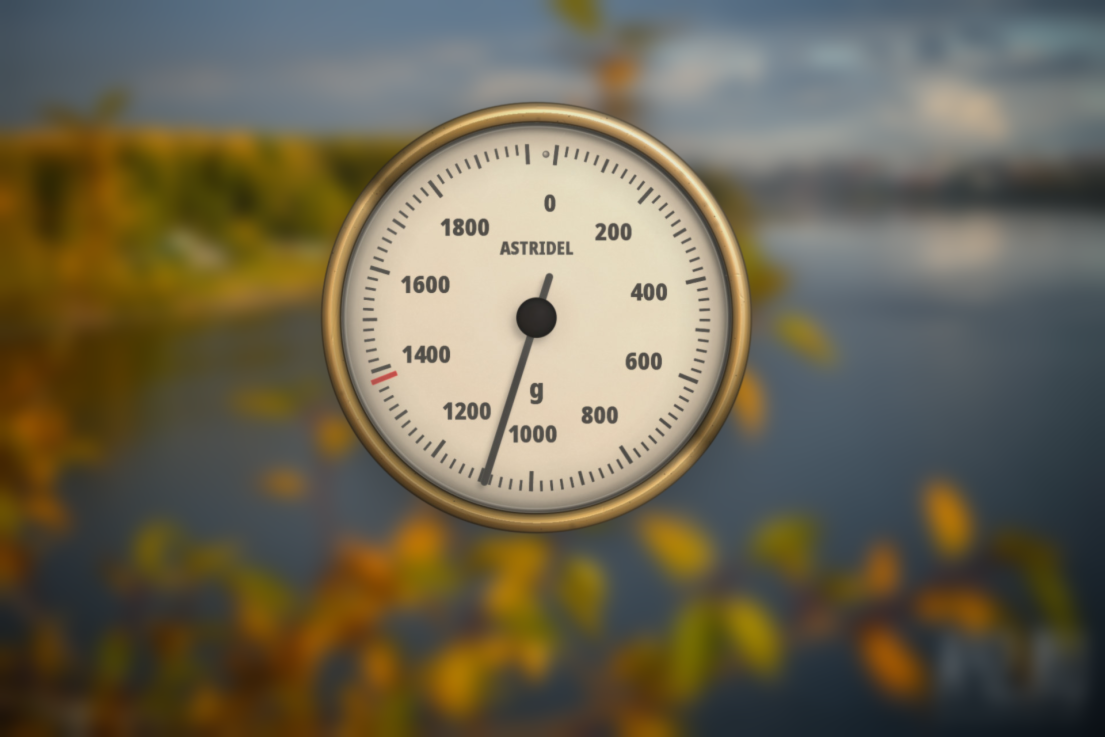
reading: 1090
